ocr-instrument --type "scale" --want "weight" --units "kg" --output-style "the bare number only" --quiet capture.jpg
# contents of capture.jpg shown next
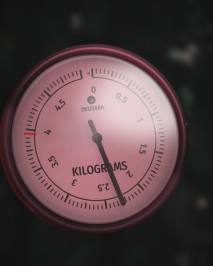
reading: 2.3
